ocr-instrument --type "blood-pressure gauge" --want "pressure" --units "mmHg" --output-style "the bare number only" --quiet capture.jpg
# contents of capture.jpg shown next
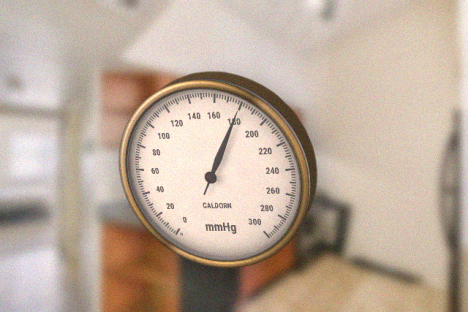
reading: 180
